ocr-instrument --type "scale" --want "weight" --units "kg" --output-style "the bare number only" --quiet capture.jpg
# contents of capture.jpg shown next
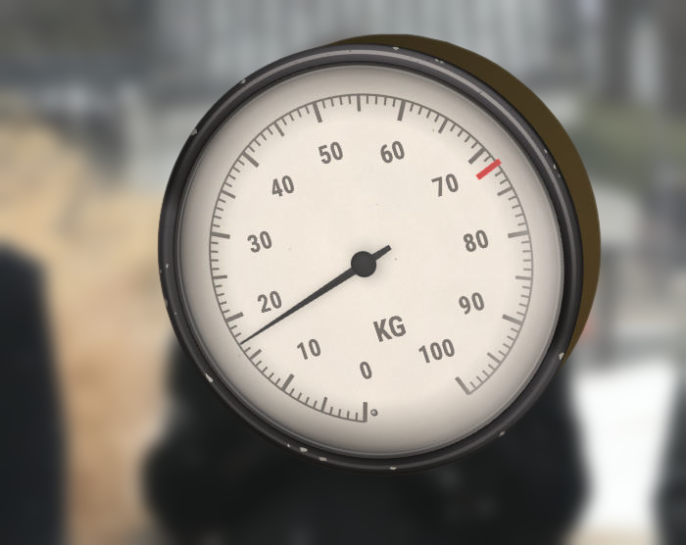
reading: 17
